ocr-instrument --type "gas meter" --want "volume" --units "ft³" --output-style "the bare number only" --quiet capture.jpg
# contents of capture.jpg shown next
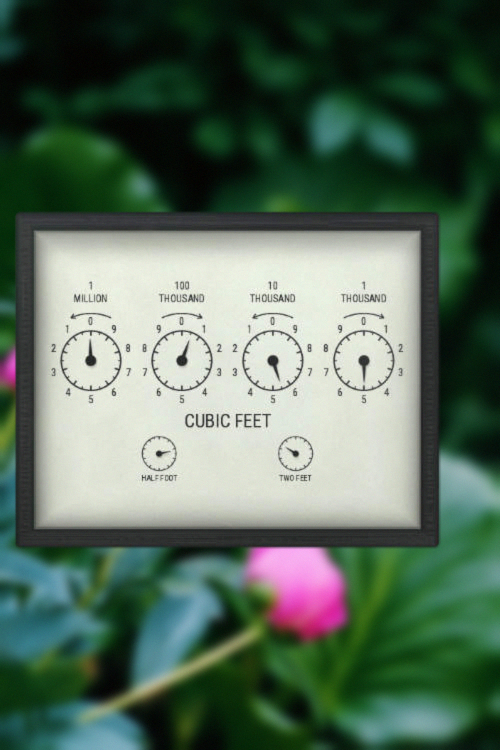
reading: 5500
